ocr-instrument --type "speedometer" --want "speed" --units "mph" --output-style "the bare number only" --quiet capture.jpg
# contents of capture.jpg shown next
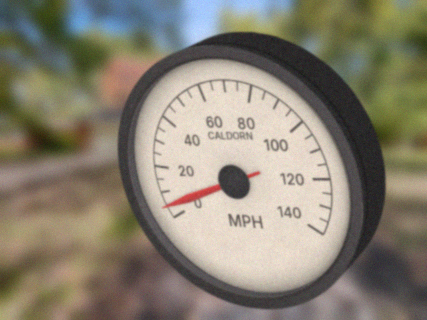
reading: 5
